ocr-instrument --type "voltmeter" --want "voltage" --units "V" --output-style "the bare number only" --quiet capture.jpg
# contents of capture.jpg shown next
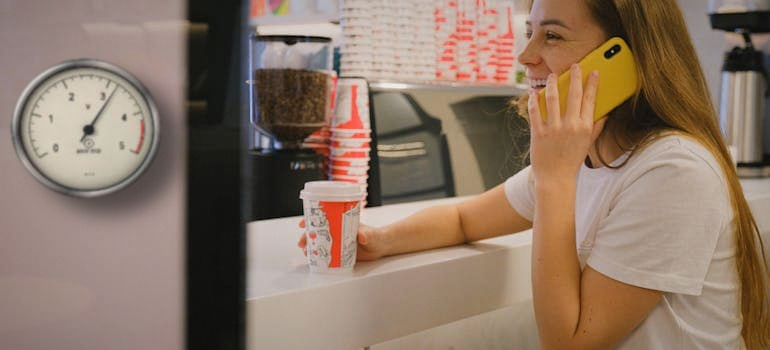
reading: 3.2
